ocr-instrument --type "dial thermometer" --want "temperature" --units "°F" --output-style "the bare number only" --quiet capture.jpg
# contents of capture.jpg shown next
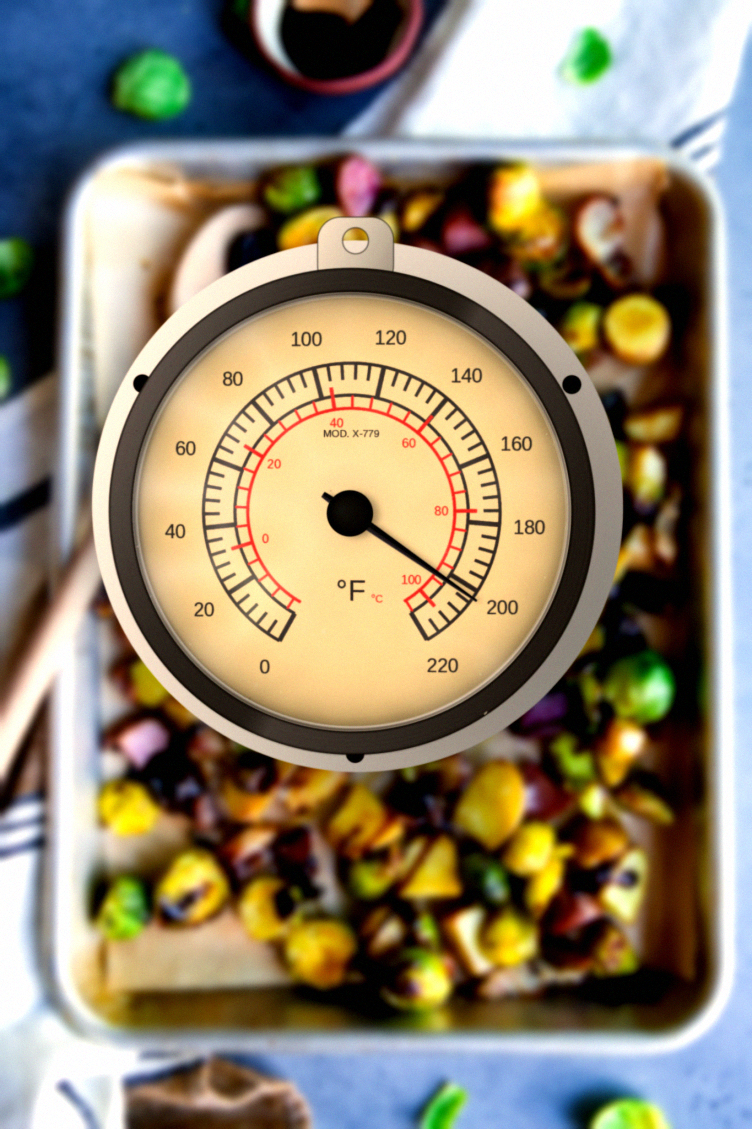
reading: 202
